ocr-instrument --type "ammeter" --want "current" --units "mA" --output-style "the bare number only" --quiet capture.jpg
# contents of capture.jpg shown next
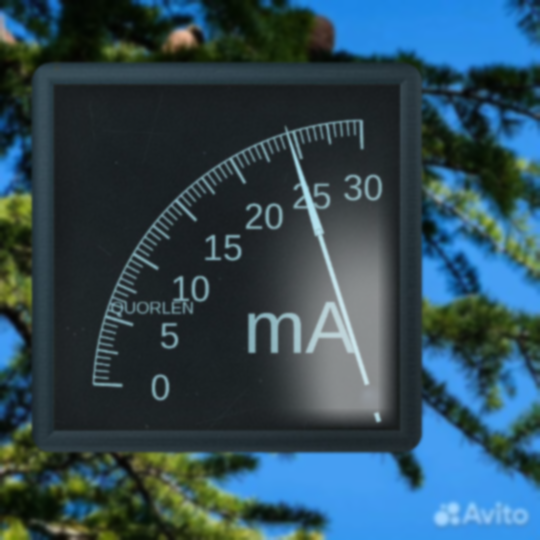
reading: 24.5
